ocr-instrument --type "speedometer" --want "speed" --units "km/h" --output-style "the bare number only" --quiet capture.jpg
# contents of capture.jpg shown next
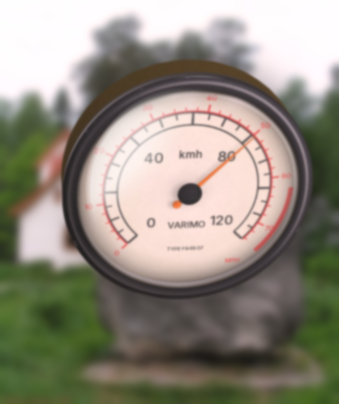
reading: 80
